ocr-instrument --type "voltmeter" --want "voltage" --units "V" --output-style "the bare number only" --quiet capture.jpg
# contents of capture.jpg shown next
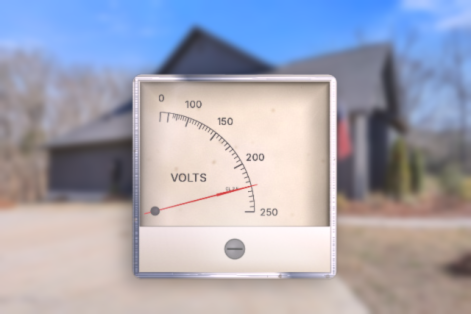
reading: 225
